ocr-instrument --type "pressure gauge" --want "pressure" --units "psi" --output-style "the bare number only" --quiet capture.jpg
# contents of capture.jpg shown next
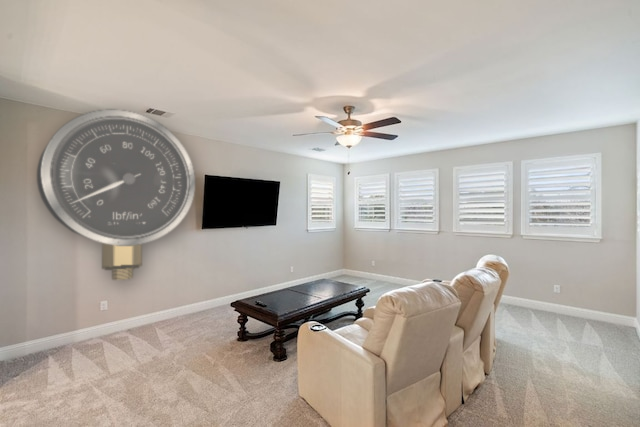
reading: 10
